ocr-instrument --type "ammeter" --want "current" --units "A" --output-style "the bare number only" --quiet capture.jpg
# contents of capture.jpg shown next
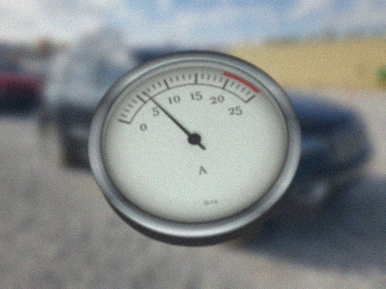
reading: 6
